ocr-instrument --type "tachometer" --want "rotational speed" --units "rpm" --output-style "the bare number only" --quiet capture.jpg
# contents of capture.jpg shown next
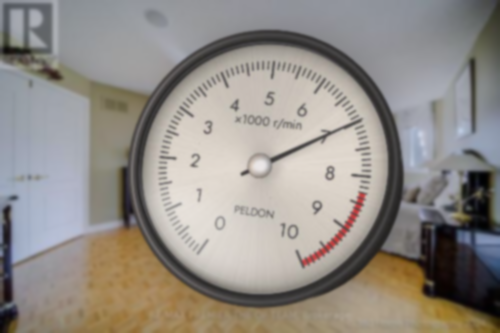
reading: 7000
